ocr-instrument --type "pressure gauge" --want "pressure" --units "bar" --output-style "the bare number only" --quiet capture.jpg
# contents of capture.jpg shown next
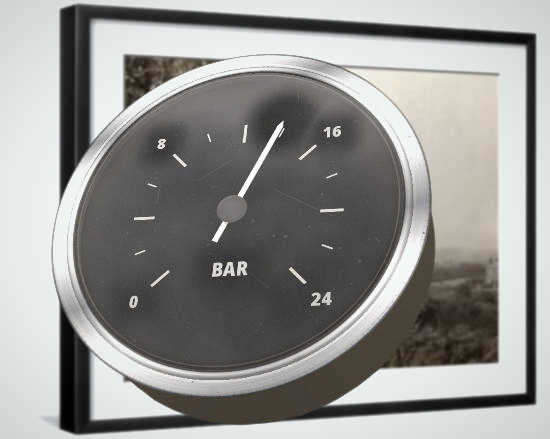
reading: 14
